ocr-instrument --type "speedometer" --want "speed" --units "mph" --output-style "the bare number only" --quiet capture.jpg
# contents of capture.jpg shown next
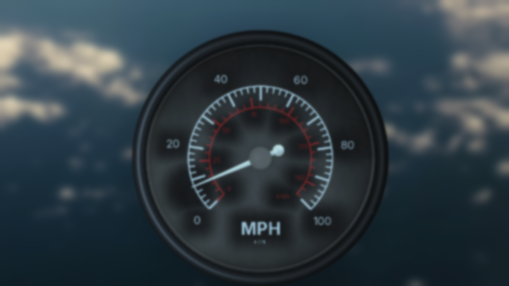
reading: 8
